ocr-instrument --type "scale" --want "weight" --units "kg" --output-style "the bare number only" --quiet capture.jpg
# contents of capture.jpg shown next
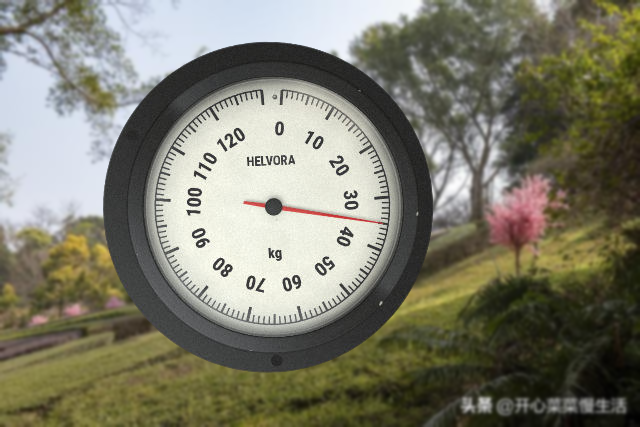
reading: 35
